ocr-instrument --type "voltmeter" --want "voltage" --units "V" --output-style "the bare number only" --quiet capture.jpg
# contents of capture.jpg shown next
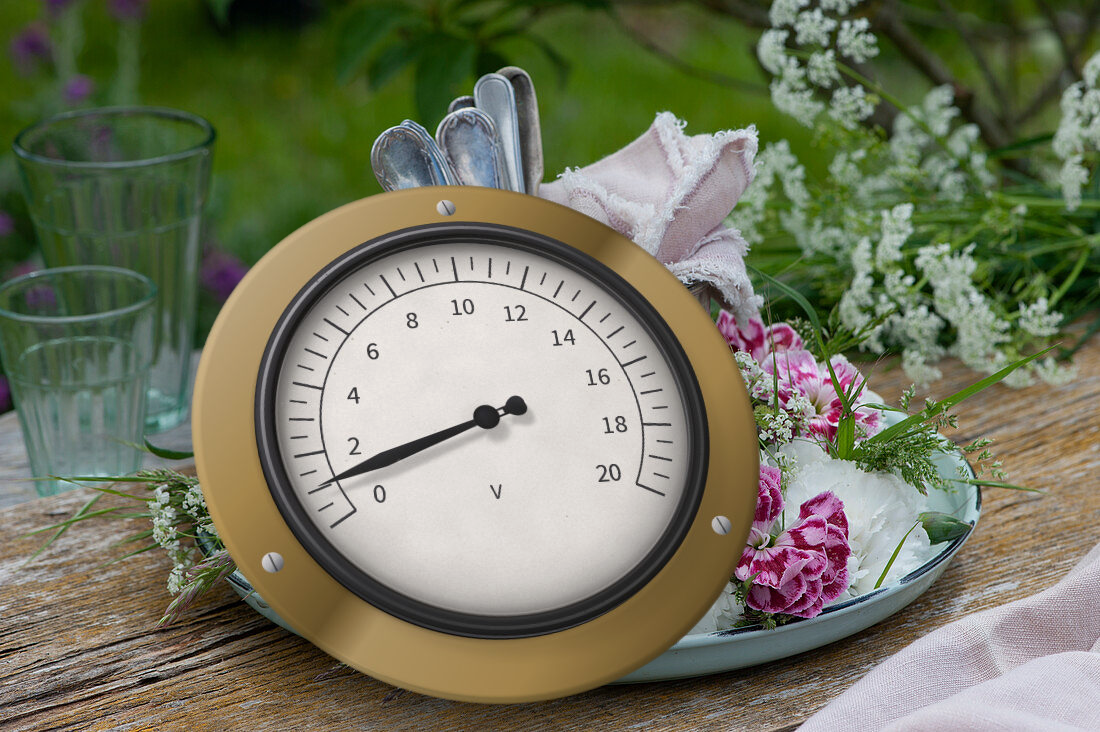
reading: 1
